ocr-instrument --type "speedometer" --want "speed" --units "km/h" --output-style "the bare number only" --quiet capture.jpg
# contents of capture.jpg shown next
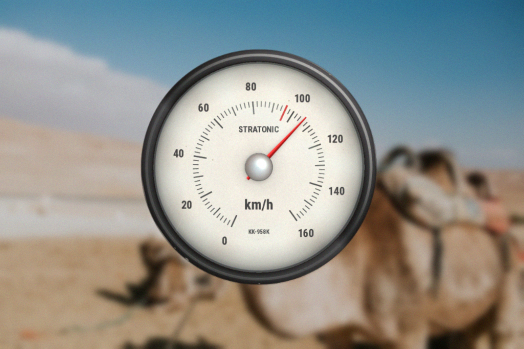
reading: 106
